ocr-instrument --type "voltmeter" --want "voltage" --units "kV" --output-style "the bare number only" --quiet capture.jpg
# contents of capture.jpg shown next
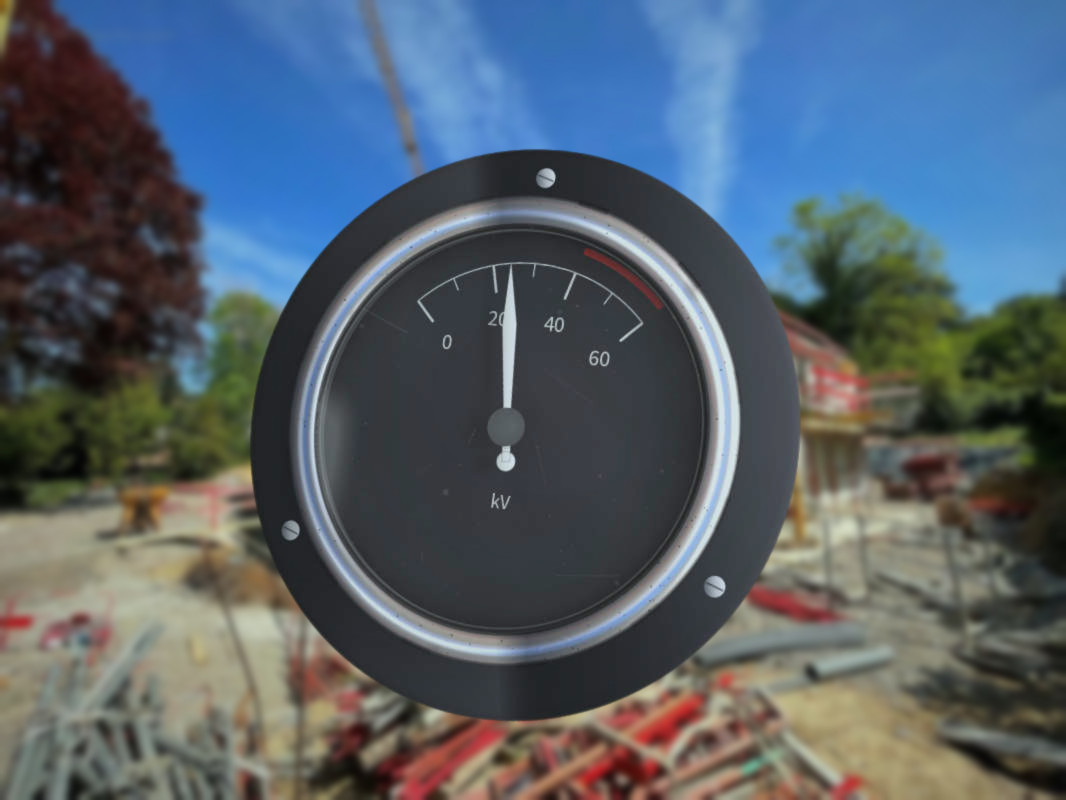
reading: 25
